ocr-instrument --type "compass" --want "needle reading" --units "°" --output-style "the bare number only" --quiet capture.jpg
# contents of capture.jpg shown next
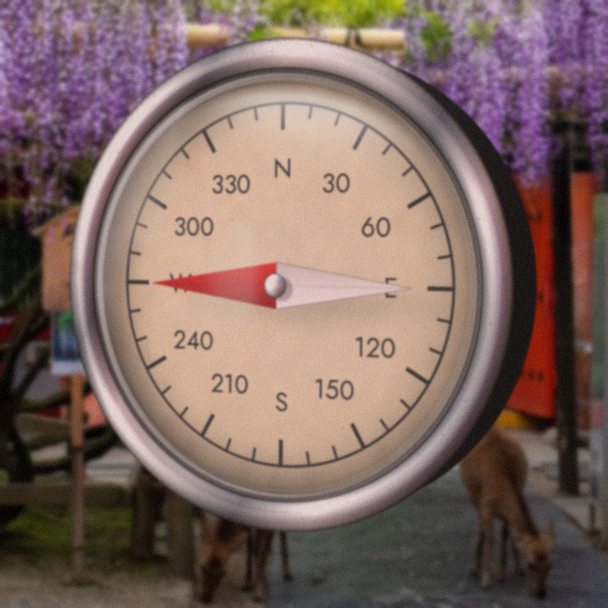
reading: 270
